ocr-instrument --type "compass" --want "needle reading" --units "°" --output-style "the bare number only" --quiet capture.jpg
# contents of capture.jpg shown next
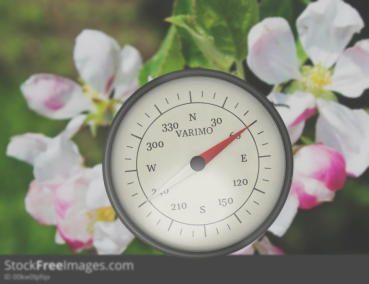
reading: 60
